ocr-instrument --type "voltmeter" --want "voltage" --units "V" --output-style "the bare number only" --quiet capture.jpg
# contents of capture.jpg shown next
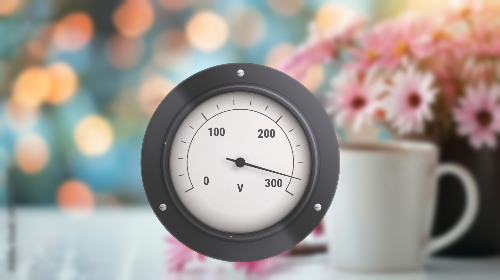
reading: 280
